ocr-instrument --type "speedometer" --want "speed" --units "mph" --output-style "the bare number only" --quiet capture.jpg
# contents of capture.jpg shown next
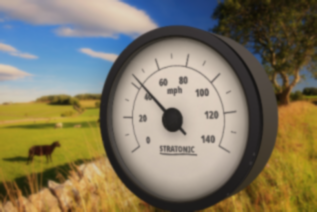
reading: 45
